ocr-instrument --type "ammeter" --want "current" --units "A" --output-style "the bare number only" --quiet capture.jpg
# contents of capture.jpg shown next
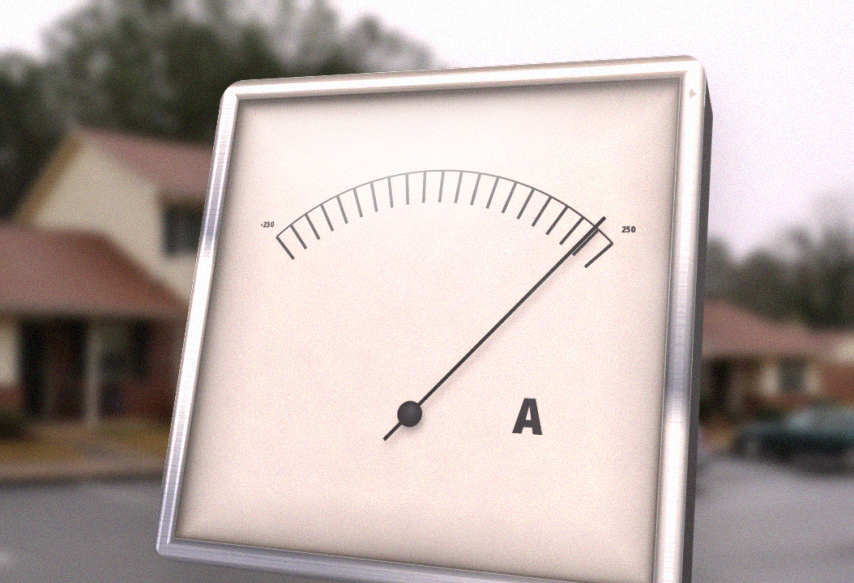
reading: 225
